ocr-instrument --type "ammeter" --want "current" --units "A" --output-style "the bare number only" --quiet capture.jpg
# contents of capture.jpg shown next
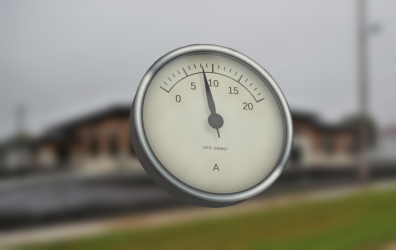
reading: 8
